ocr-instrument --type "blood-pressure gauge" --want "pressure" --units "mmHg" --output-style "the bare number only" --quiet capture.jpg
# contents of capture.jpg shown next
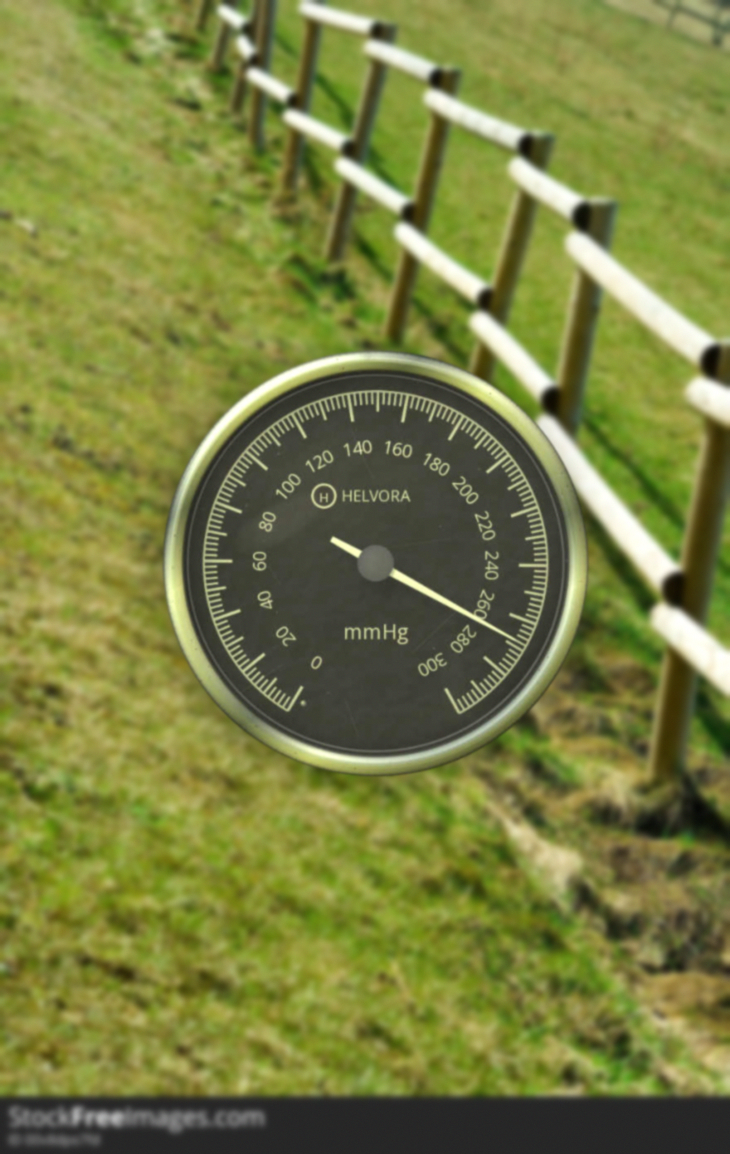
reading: 268
